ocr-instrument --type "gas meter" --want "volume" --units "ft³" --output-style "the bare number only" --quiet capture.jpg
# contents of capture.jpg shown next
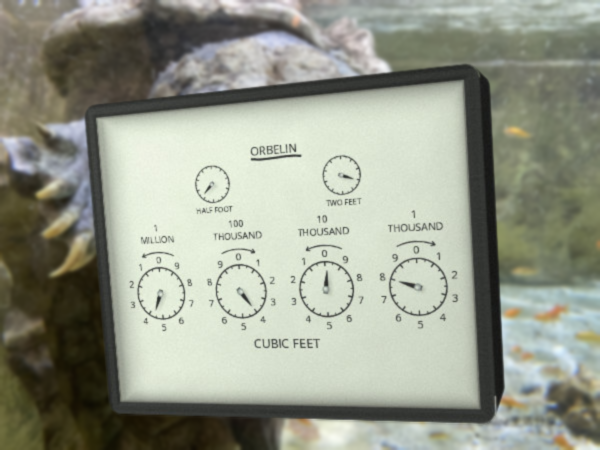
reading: 439800
